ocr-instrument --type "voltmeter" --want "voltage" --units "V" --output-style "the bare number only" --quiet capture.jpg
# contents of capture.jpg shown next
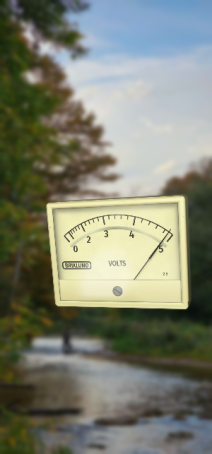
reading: 4.9
